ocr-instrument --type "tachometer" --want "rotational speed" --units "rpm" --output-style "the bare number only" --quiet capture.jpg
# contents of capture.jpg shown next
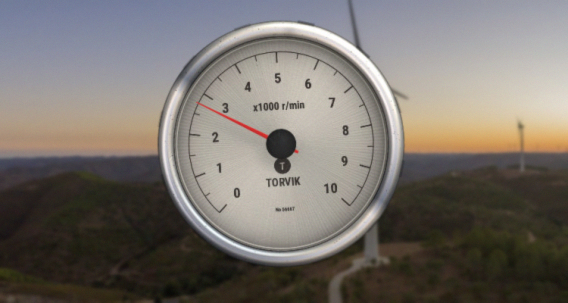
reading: 2750
